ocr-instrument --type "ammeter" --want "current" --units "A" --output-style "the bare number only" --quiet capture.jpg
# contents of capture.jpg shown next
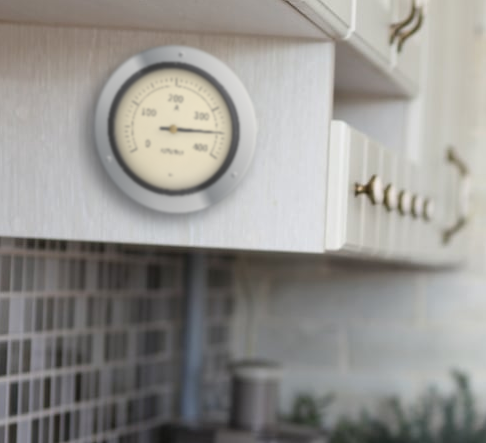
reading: 350
